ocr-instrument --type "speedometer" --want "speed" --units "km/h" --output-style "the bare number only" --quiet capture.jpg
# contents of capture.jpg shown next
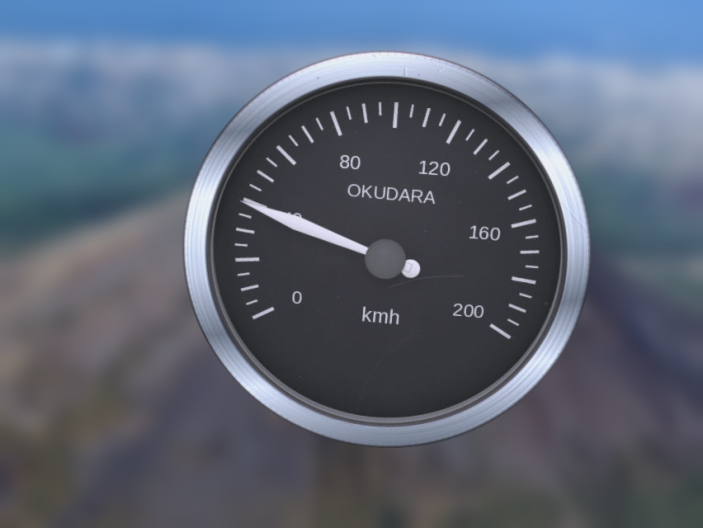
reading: 40
